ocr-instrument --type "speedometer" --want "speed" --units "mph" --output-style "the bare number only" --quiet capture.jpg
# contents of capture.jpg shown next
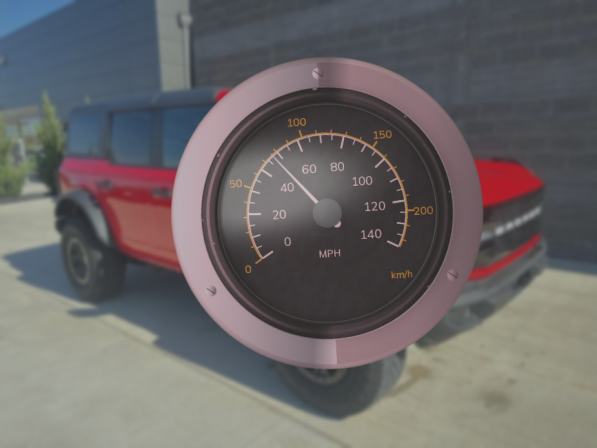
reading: 47.5
